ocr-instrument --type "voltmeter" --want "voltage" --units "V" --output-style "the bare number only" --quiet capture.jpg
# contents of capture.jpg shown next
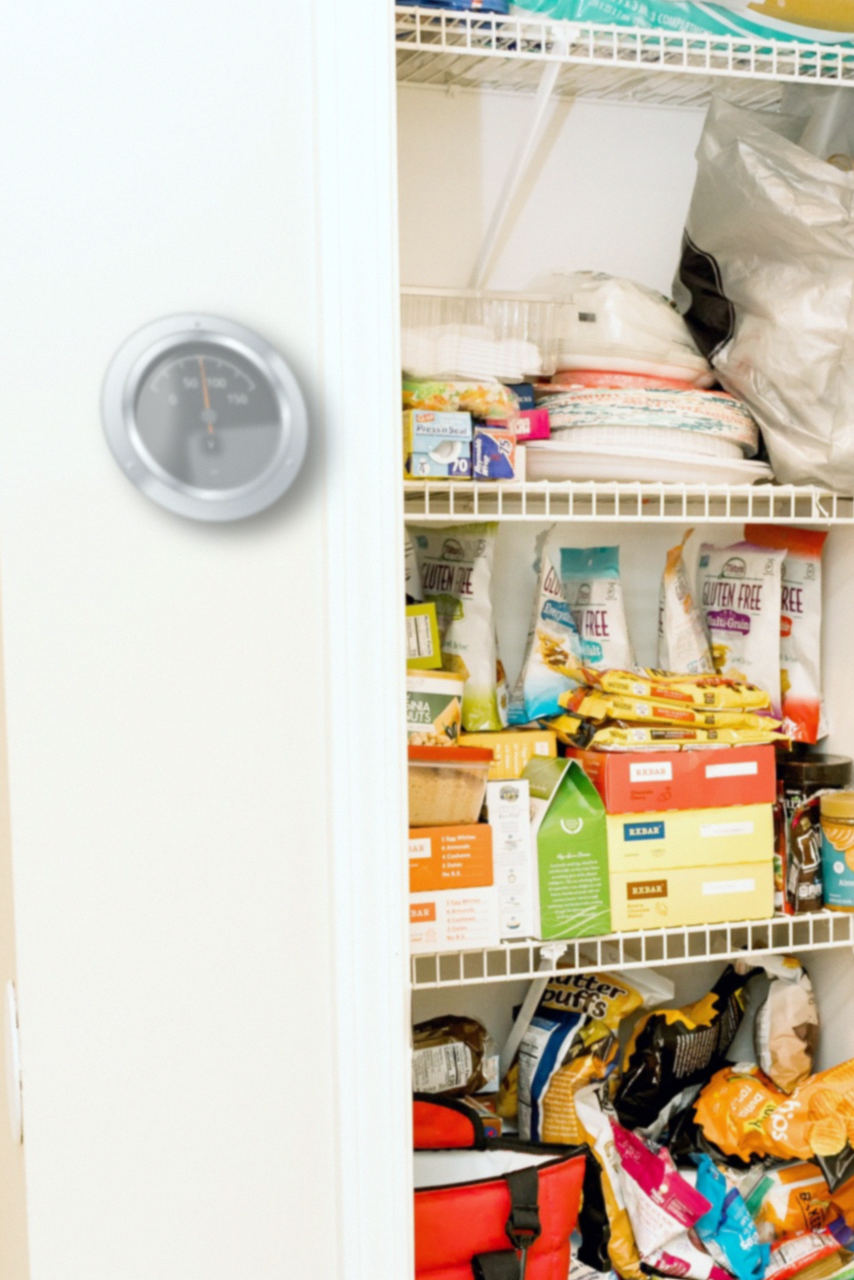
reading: 75
